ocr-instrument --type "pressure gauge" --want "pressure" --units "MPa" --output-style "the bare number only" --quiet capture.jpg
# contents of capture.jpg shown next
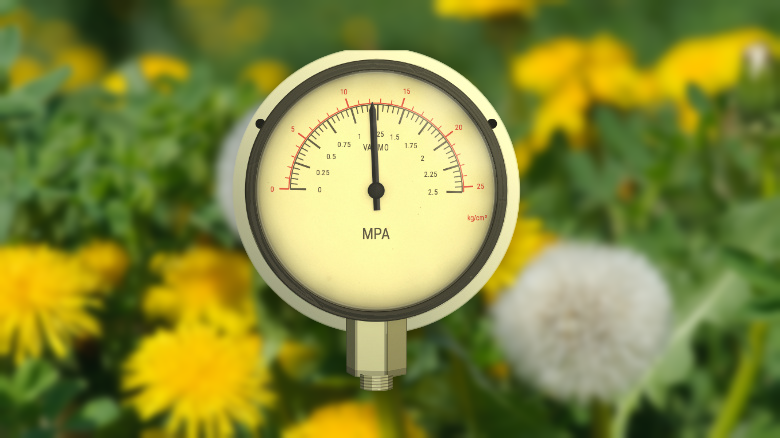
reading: 1.2
